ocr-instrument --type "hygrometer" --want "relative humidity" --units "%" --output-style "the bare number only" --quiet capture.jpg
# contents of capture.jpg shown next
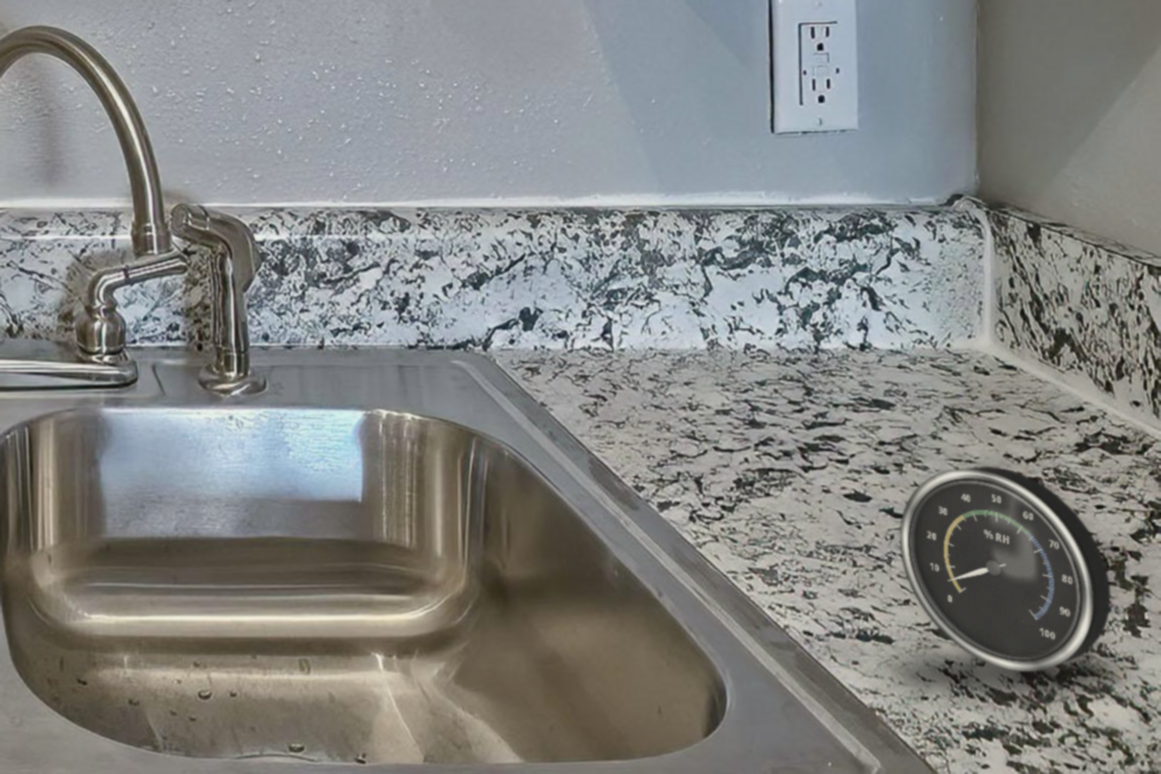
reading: 5
